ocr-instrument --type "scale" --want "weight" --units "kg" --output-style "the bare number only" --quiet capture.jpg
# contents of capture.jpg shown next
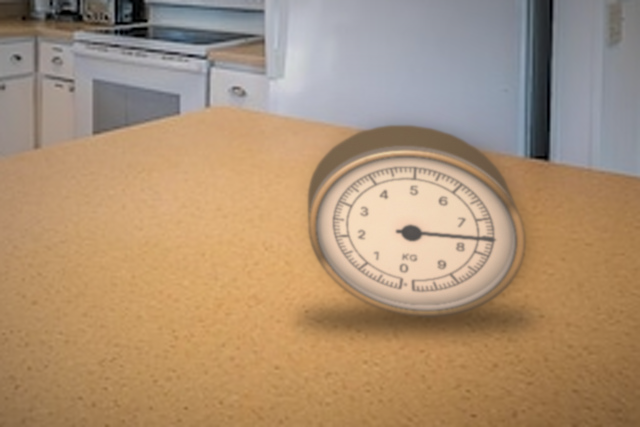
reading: 7.5
